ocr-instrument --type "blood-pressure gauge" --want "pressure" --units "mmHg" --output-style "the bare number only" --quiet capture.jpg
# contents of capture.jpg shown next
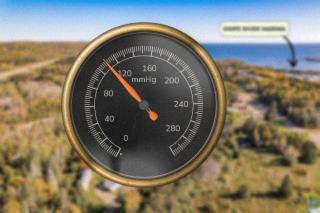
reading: 110
